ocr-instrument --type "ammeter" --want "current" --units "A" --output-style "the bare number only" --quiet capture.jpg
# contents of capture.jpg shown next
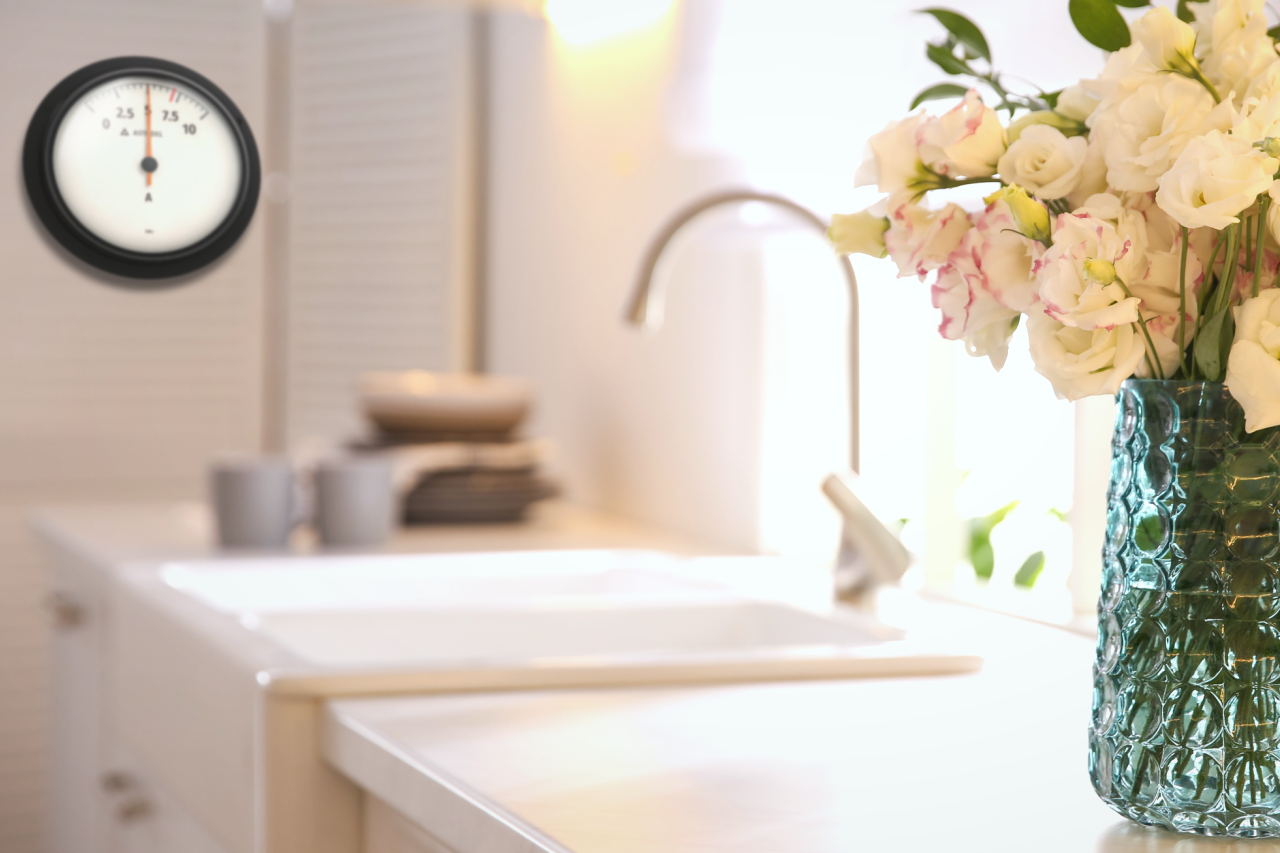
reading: 5
